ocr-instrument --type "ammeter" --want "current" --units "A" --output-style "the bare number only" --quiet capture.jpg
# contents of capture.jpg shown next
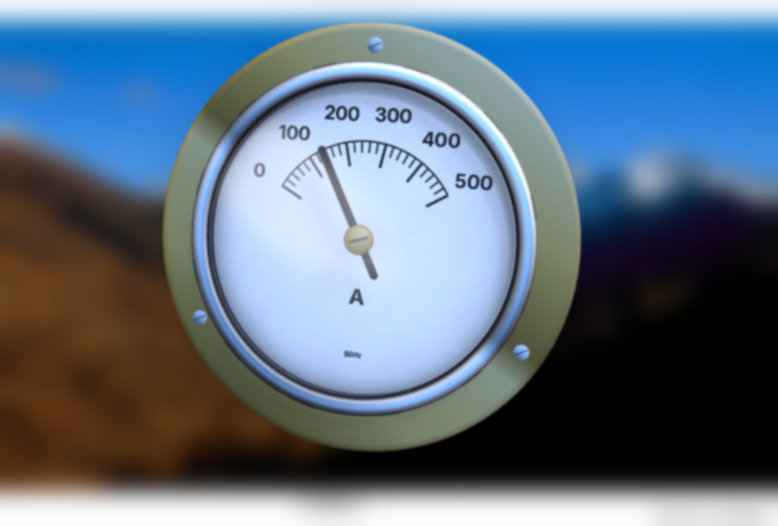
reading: 140
